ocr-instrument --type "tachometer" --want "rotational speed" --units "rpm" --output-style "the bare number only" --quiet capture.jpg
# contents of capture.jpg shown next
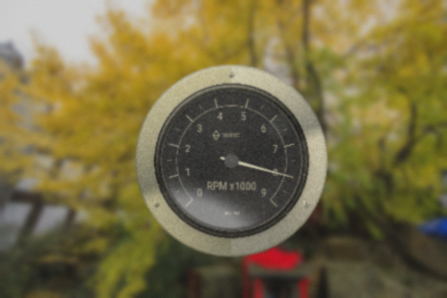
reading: 8000
